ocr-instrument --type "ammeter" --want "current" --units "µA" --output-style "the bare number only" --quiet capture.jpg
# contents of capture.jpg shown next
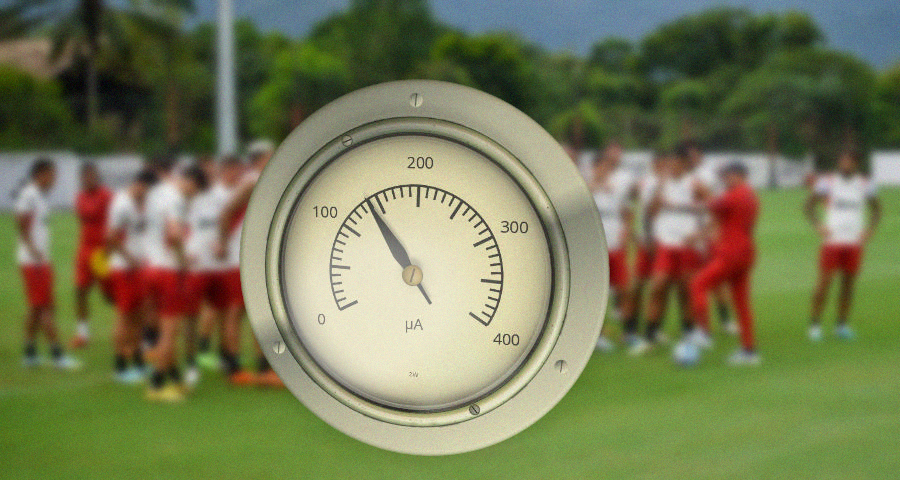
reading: 140
